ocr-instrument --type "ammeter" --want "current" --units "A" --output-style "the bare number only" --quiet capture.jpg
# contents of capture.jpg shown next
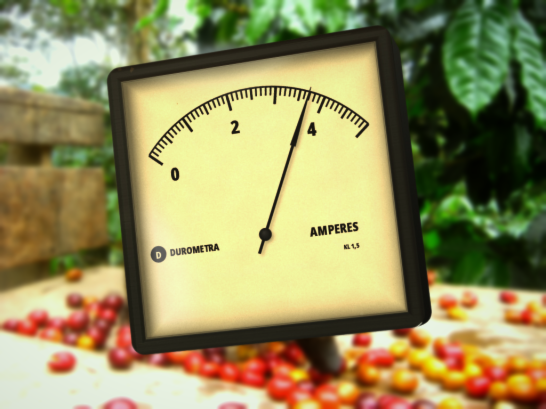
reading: 3.7
